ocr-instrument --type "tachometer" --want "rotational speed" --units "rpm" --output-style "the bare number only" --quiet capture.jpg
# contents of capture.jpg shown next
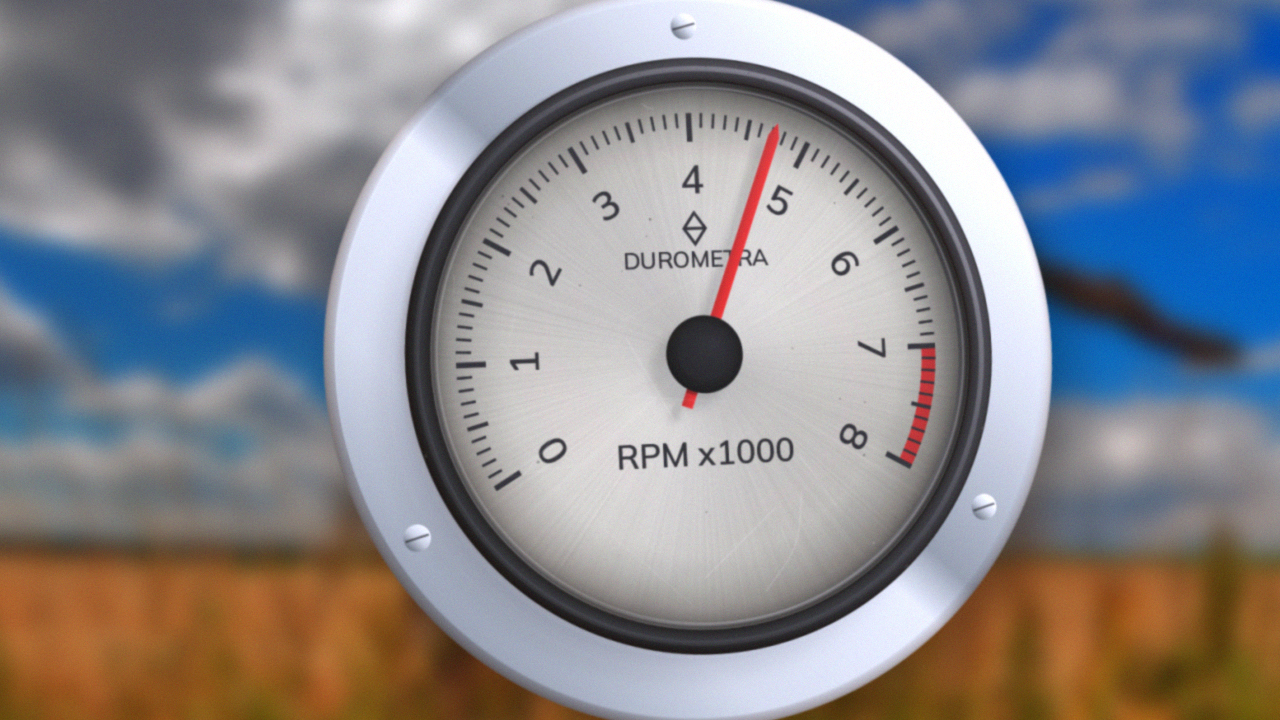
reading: 4700
